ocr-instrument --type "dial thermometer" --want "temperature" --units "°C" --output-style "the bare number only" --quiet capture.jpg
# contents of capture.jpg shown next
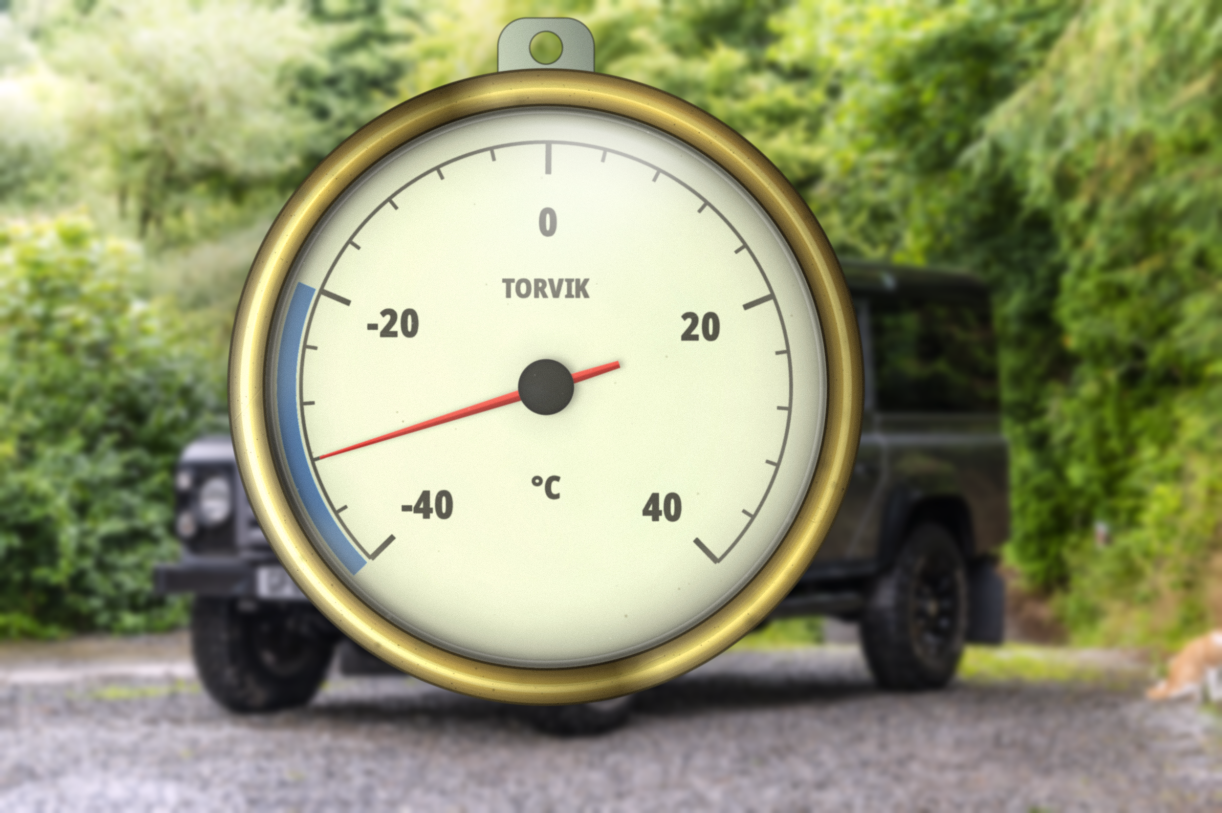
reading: -32
